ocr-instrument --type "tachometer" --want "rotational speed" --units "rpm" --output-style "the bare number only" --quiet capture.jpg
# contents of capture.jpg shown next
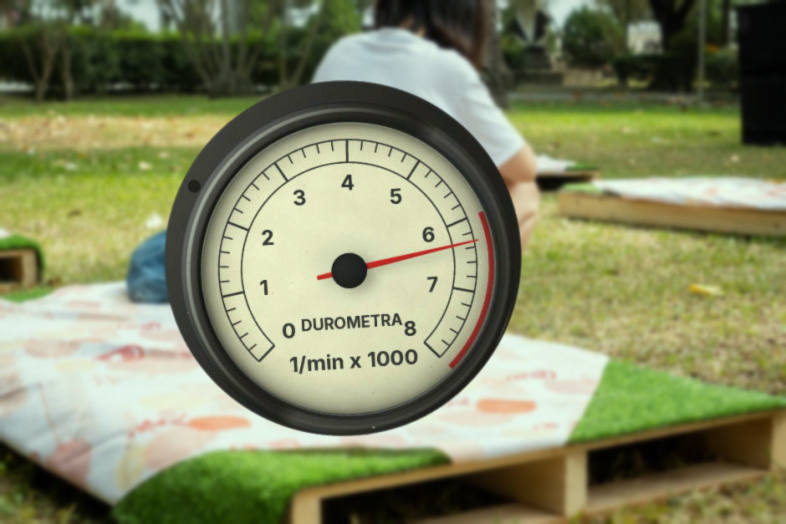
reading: 6300
